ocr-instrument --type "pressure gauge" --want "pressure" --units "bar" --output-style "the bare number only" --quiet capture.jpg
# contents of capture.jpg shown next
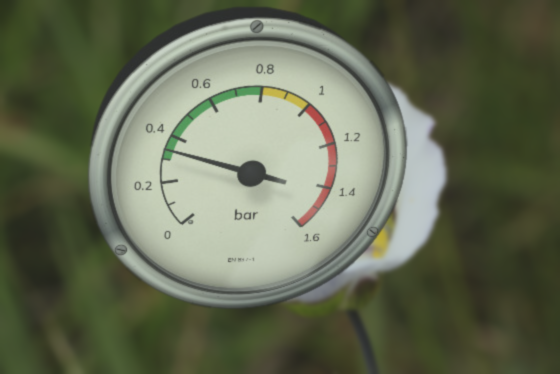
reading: 0.35
